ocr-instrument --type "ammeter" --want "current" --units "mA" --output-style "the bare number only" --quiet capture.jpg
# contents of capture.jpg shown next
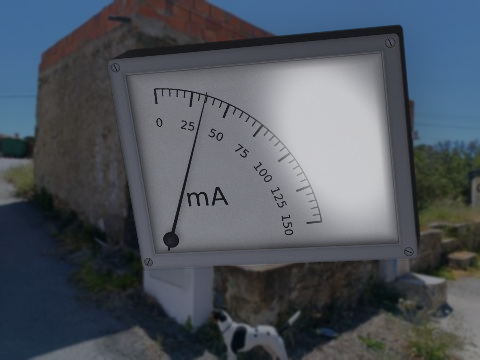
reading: 35
